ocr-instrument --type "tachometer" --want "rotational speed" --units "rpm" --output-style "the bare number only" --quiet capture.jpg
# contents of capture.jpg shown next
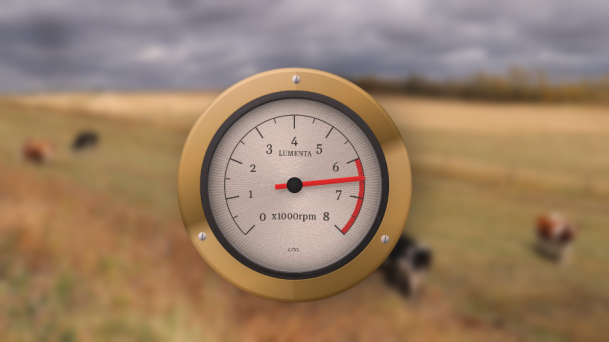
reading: 6500
